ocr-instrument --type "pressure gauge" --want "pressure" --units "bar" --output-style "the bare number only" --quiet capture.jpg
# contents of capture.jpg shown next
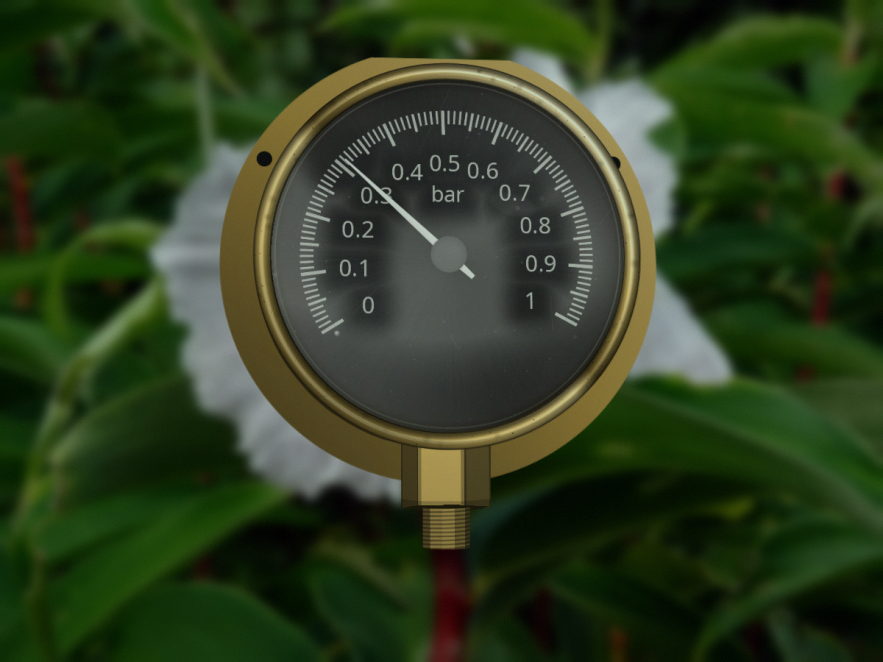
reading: 0.31
